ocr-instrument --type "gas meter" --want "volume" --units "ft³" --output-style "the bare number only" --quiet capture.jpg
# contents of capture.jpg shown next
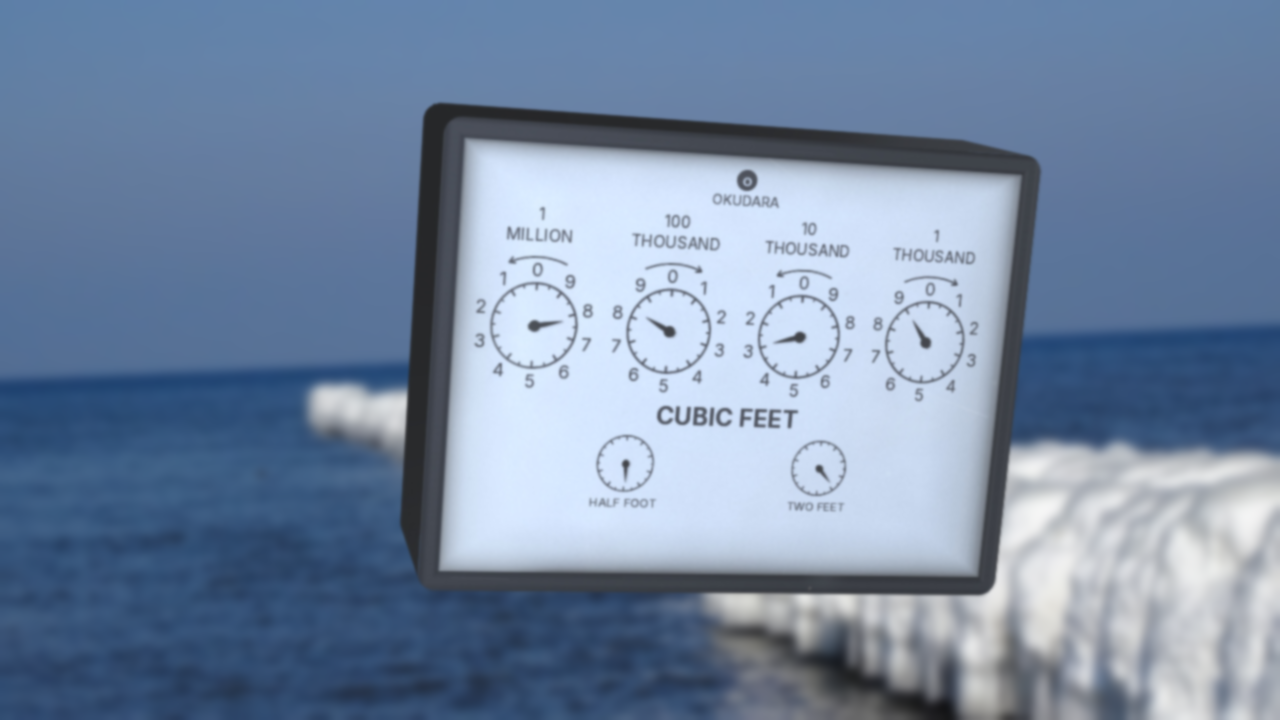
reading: 782900
